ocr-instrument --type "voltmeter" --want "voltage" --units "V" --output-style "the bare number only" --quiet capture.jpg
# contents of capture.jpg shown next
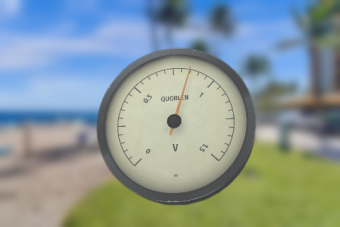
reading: 0.85
